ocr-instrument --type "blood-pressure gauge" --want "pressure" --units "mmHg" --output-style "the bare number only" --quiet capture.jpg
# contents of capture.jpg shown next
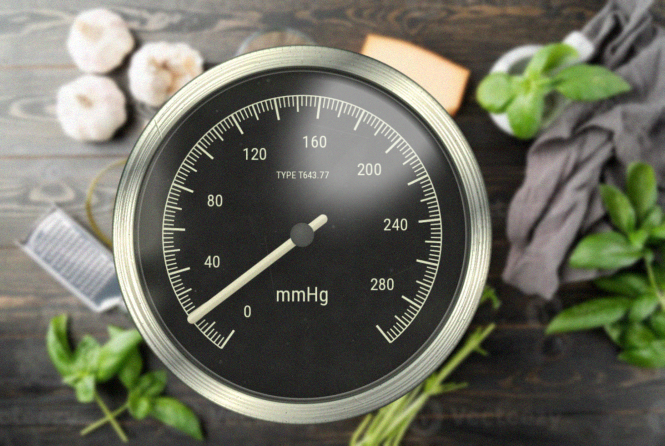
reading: 18
